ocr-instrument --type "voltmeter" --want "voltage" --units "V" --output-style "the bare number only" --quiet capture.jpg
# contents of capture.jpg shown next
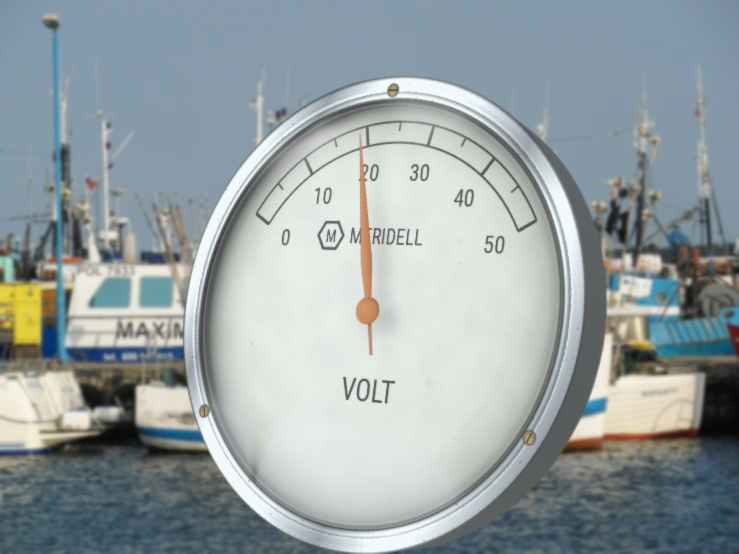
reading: 20
